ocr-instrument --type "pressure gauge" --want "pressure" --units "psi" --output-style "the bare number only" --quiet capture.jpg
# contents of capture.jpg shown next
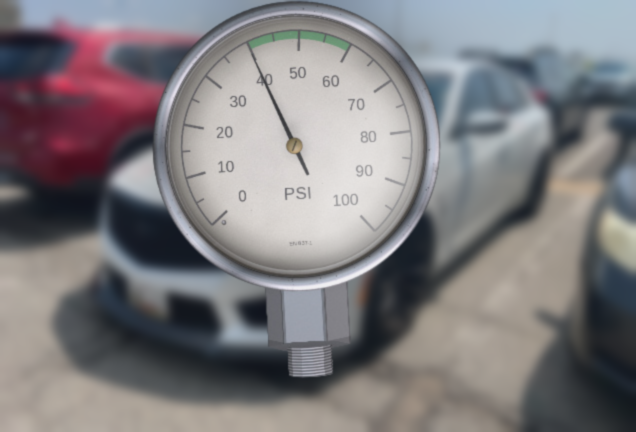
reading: 40
